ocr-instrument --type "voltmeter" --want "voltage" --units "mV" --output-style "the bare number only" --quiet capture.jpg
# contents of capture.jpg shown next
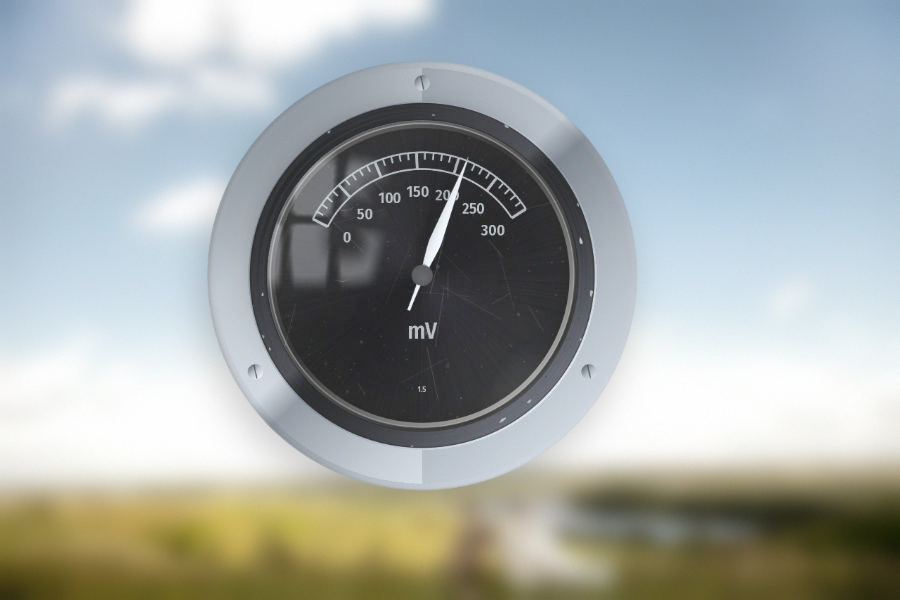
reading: 210
